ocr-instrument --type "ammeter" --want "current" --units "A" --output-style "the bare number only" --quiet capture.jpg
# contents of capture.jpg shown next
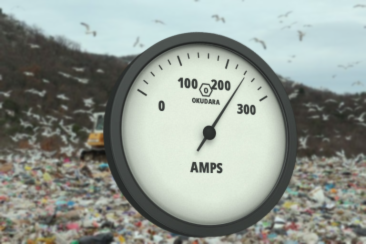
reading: 240
